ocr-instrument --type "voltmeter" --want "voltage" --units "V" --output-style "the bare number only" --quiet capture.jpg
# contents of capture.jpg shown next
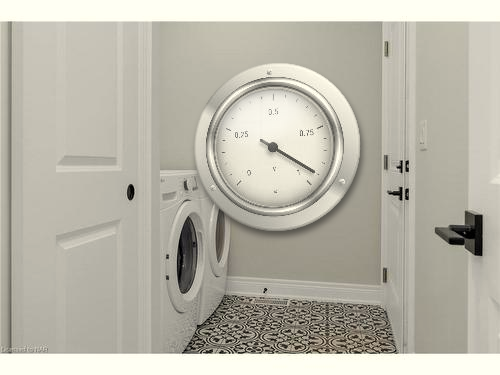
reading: 0.95
